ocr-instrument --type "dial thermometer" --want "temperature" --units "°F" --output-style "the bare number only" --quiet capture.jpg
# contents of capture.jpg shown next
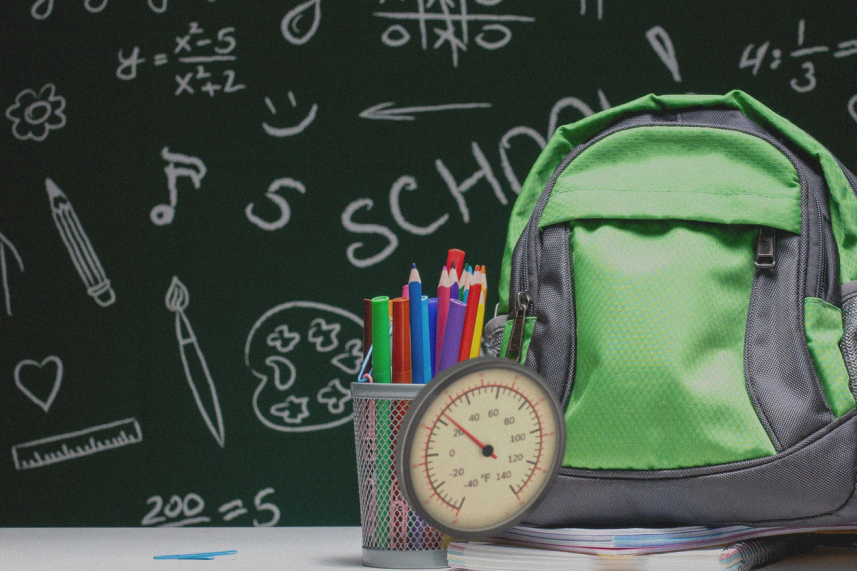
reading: 24
